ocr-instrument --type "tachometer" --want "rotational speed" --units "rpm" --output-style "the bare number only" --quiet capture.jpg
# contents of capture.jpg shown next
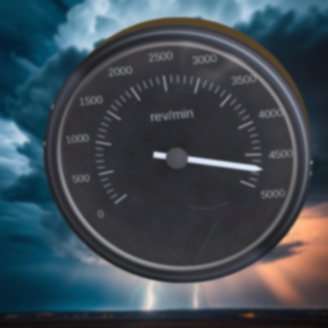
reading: 4700
